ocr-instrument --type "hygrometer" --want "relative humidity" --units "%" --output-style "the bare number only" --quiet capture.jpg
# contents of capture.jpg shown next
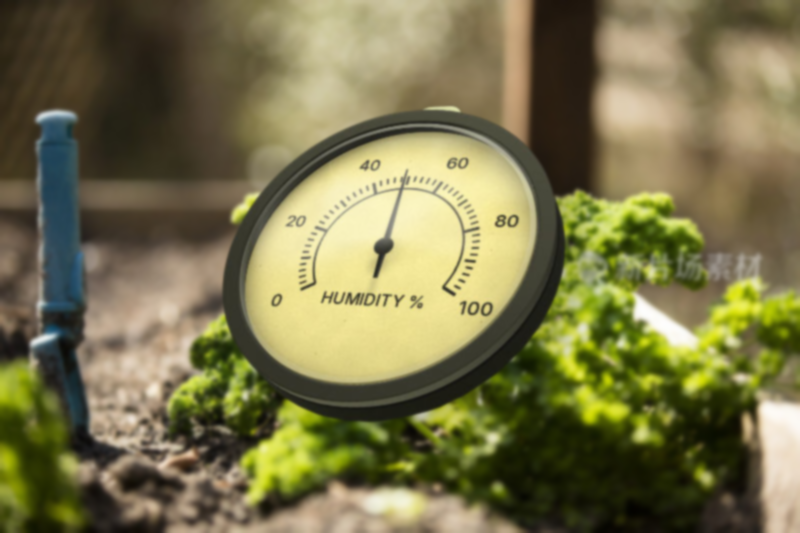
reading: 50
